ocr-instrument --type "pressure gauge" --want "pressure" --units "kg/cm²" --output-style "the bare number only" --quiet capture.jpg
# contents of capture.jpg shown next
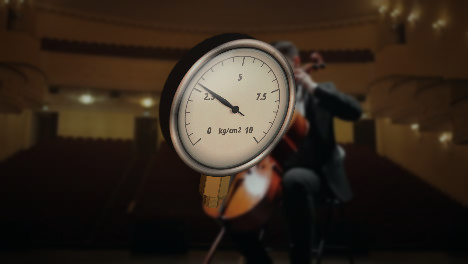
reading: 2.75
